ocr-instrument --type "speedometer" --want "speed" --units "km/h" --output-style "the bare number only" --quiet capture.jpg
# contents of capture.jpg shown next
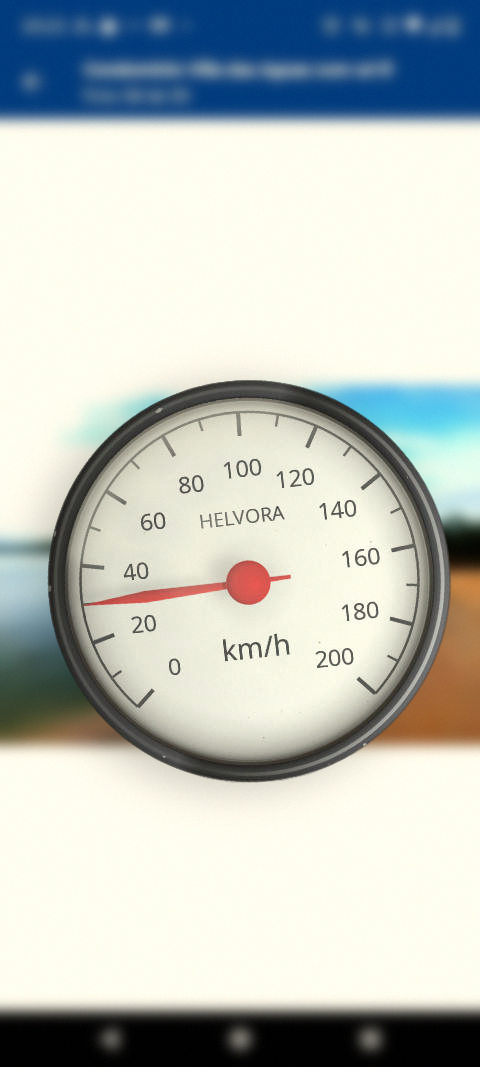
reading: 30
